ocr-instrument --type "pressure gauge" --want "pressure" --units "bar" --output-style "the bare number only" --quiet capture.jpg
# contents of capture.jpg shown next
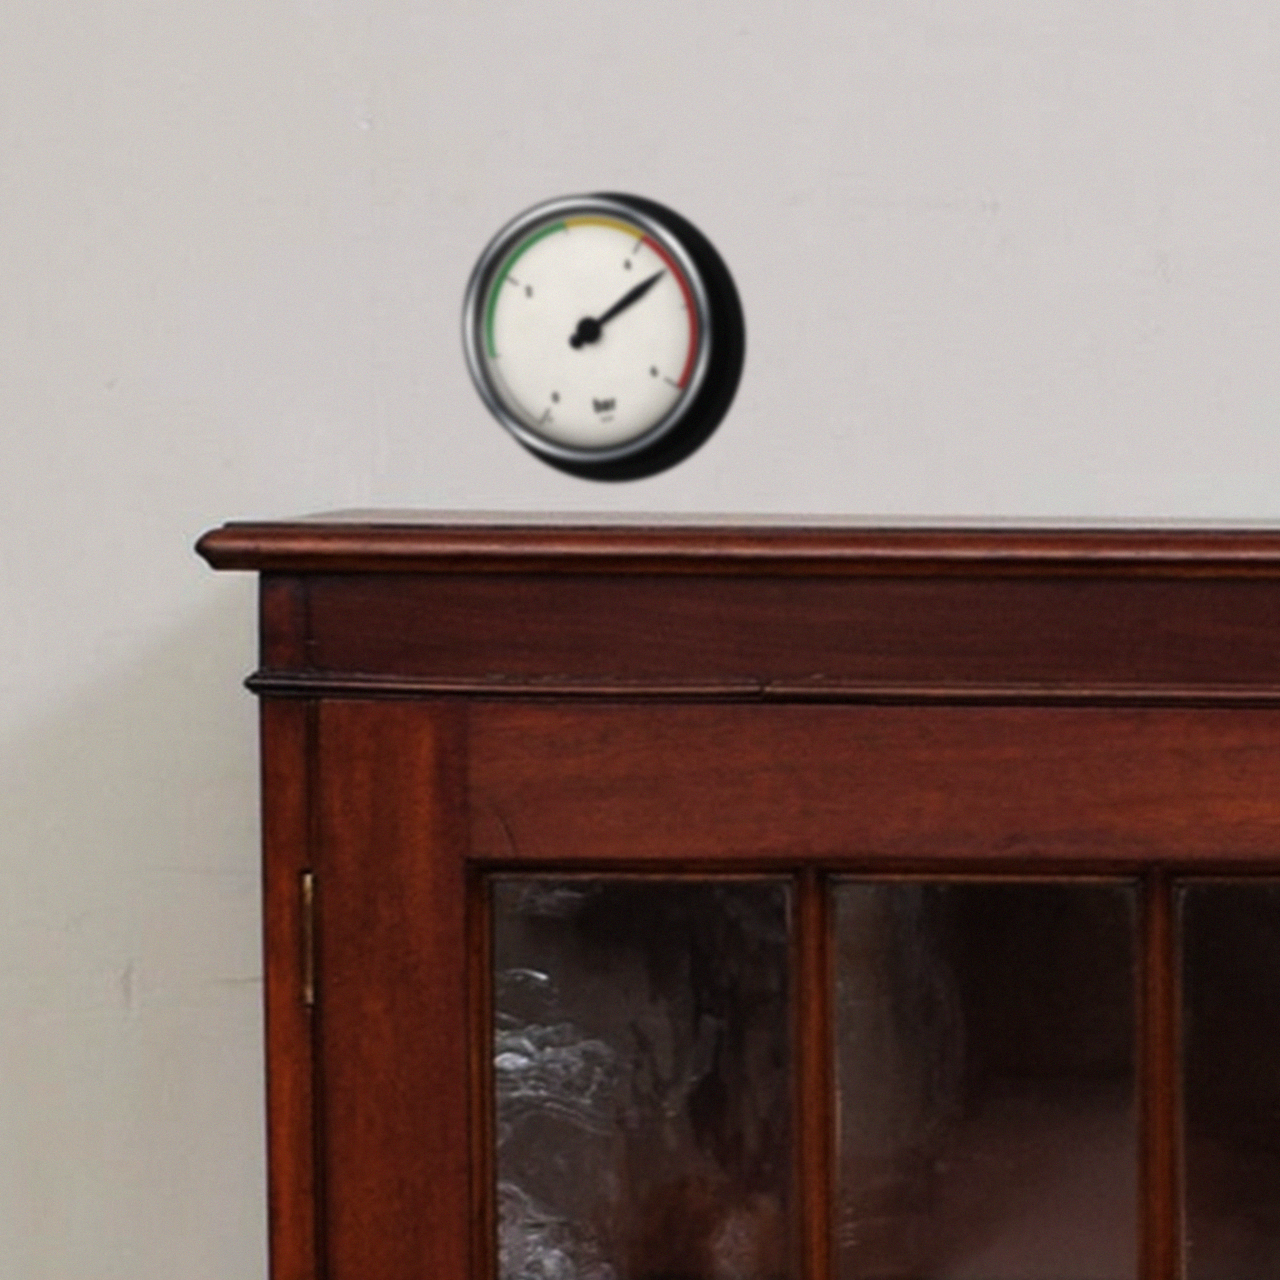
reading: 4.5
